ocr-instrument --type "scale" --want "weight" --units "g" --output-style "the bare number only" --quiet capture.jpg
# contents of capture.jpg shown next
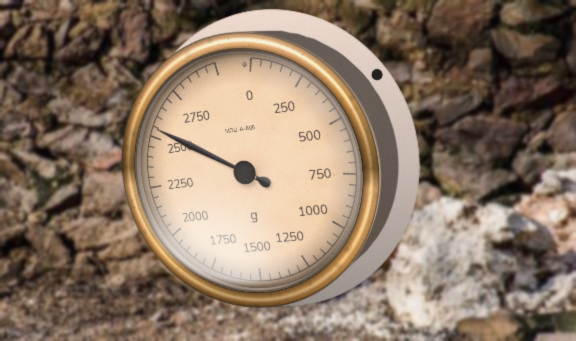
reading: 2550
